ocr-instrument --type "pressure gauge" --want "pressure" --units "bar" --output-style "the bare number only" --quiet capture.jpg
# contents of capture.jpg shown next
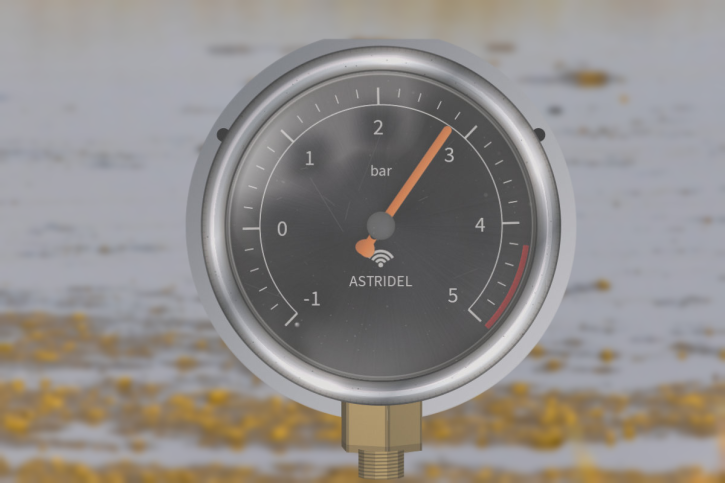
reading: 2.8
